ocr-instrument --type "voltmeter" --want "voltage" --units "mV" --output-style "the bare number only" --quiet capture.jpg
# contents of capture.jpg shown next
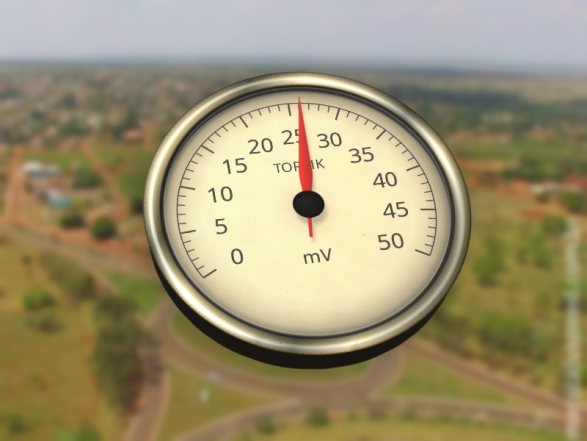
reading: 26
